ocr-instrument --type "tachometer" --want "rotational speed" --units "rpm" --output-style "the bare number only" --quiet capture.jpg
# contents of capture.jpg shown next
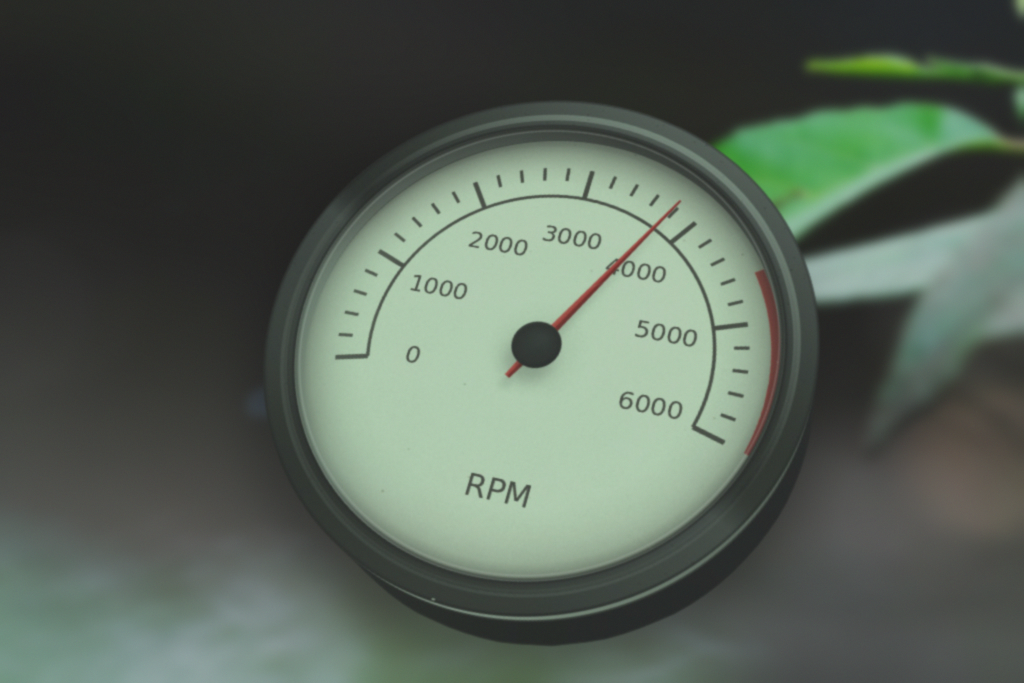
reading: 3800
